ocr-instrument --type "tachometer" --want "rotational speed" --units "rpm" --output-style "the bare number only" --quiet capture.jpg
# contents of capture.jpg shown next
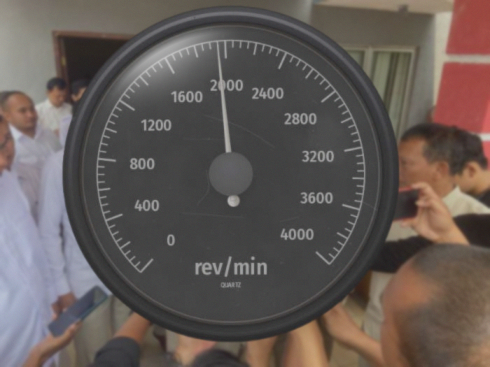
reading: 1950
